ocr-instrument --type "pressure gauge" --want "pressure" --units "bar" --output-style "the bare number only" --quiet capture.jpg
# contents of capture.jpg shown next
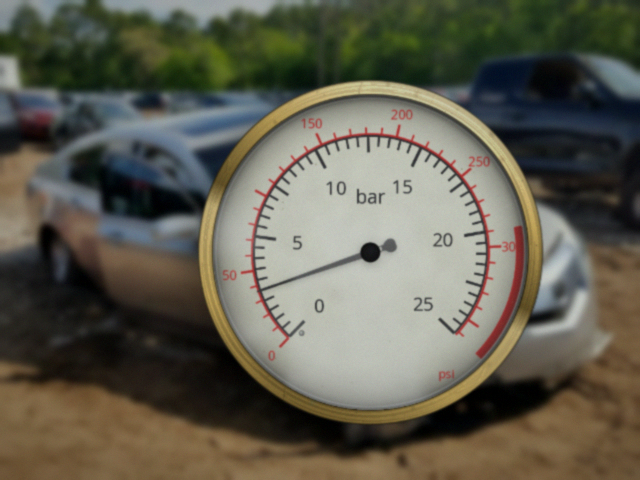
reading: 2.5
